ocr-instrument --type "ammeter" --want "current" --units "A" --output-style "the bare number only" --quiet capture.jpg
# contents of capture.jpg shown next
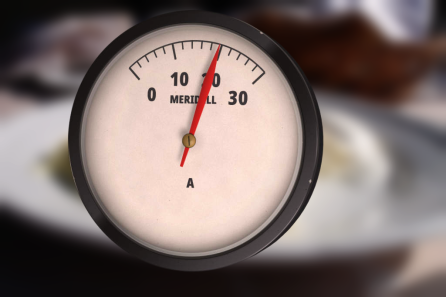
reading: 20
